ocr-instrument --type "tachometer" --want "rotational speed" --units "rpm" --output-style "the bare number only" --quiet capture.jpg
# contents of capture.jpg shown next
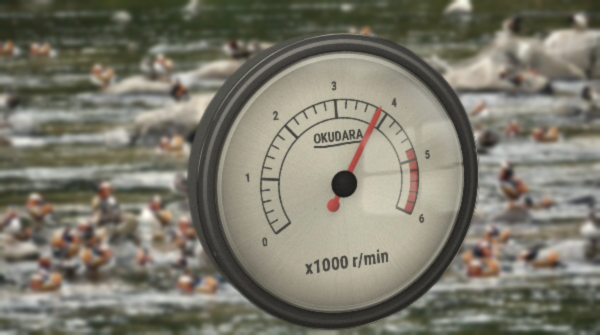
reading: 3800
